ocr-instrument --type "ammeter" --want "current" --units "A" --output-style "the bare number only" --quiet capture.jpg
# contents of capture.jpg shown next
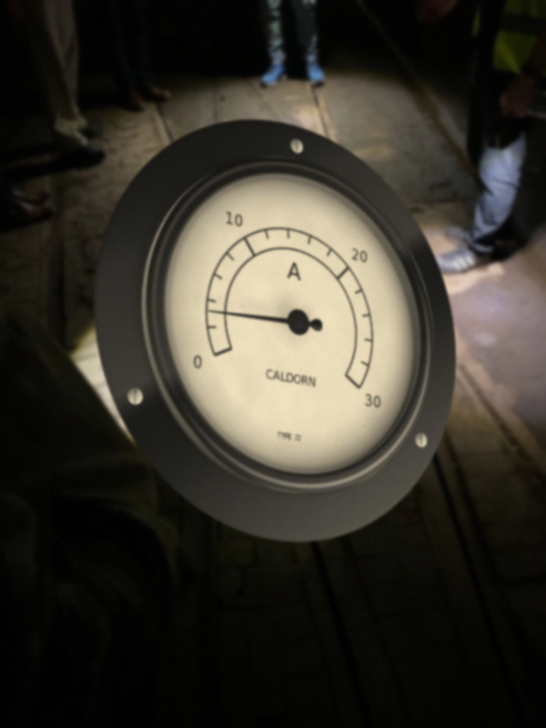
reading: 3
